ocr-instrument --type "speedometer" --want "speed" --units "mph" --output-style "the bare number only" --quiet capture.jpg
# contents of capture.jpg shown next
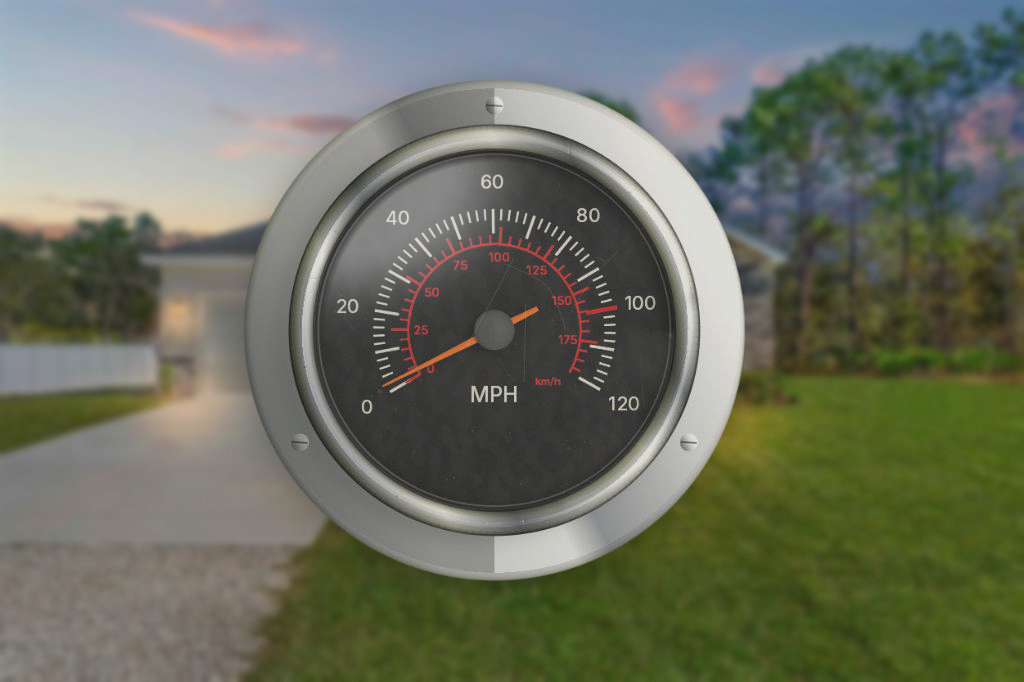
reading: 2
